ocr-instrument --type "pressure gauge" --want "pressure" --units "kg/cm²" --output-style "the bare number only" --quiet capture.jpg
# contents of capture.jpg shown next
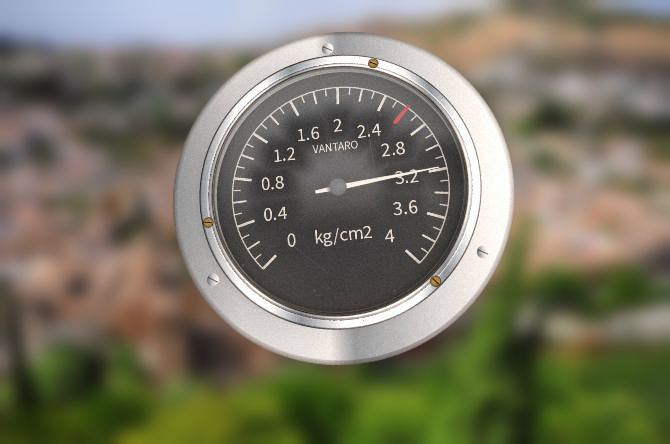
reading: 3.2
